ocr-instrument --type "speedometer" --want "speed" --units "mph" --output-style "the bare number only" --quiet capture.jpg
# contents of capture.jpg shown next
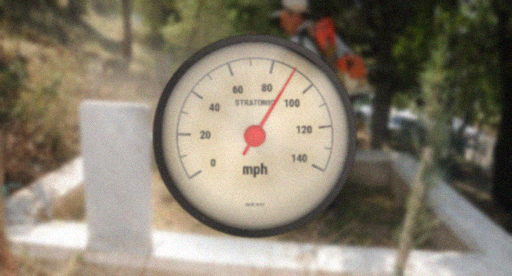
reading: 90
